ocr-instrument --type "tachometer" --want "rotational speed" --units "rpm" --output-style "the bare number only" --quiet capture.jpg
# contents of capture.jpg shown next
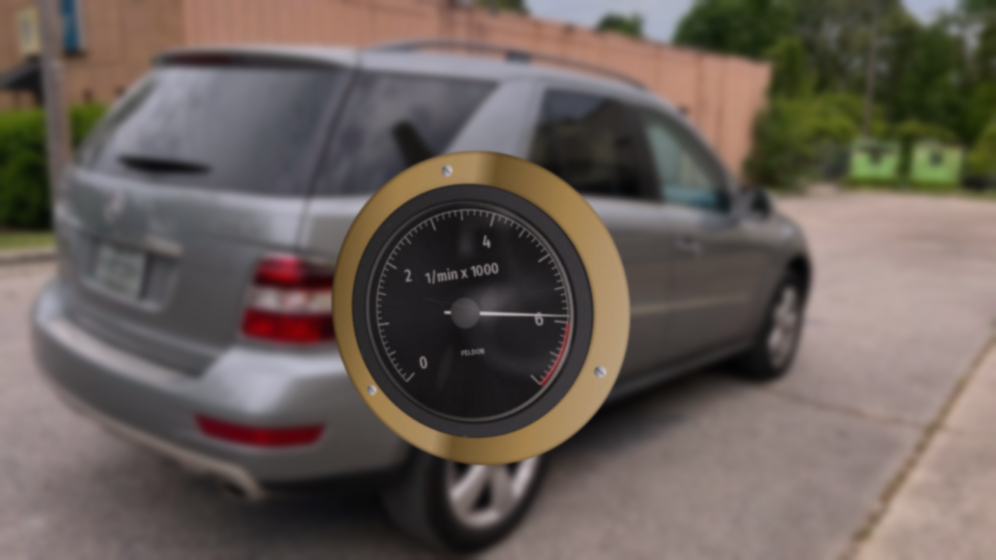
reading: 5900
